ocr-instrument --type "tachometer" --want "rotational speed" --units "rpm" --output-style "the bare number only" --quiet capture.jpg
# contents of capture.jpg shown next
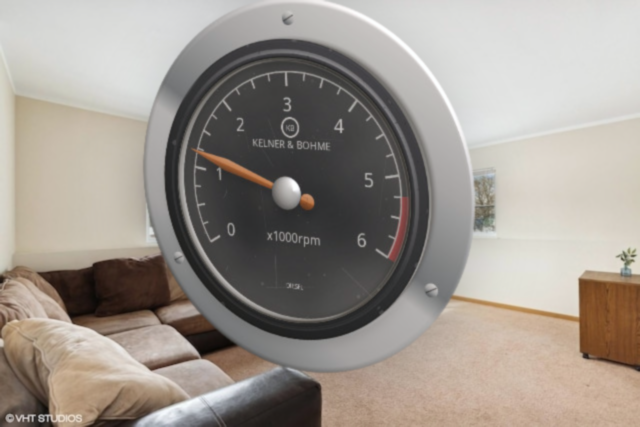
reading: 1250
